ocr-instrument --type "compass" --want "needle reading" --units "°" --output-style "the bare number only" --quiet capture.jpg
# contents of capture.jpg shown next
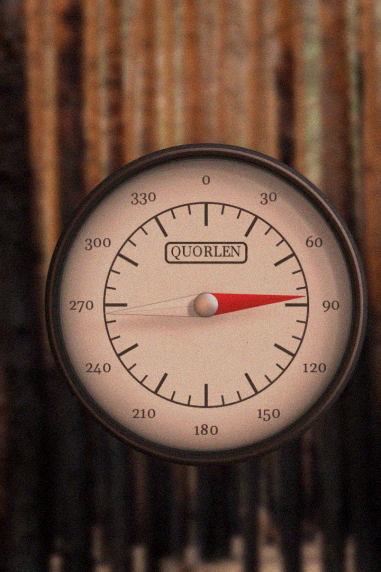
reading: 85
